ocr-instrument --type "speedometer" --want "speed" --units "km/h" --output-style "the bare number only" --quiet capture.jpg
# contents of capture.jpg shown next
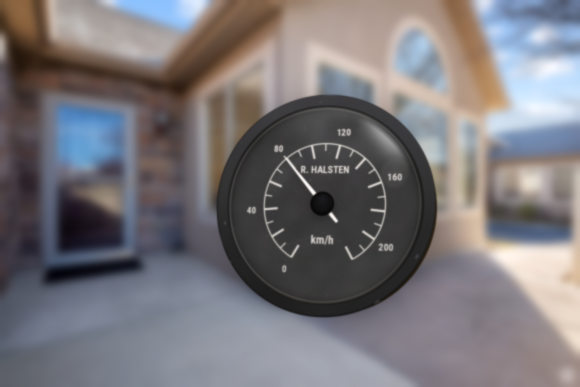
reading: 80
